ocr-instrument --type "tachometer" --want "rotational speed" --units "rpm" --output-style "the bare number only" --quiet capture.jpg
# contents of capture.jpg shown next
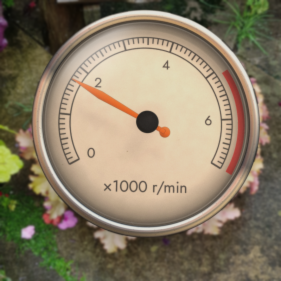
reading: 1700
